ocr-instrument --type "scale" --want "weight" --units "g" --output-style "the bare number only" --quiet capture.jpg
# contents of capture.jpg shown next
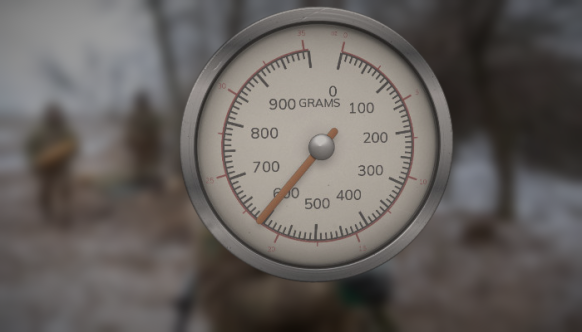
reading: 610
